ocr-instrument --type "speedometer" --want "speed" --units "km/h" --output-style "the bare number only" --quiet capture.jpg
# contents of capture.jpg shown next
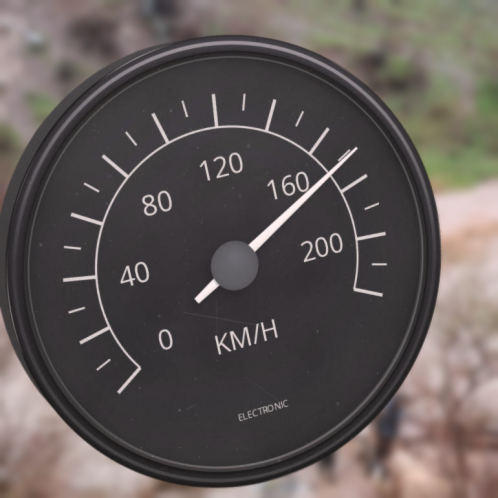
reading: 170
